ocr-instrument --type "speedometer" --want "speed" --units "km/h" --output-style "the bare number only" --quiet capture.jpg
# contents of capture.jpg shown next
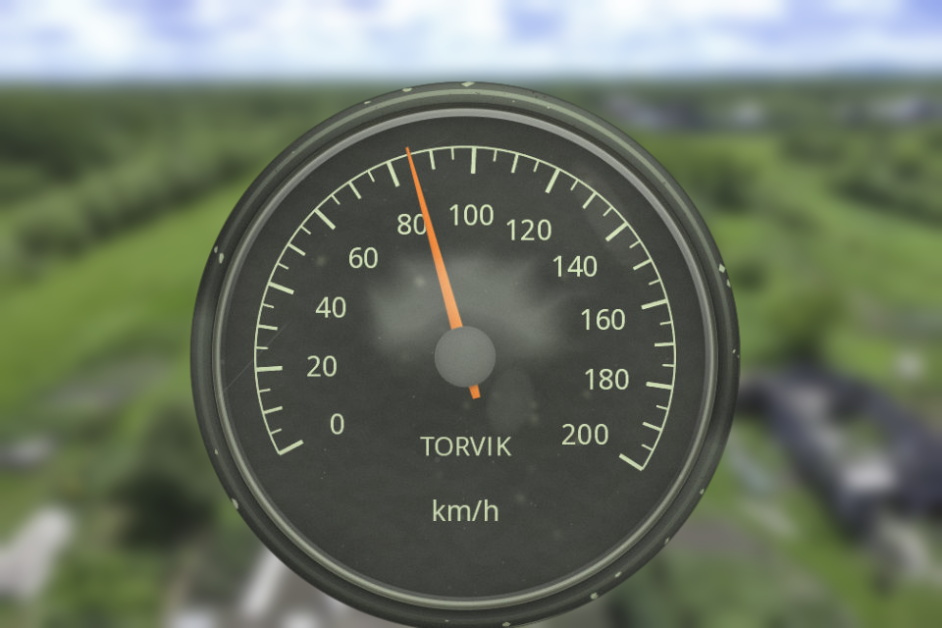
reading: 85
